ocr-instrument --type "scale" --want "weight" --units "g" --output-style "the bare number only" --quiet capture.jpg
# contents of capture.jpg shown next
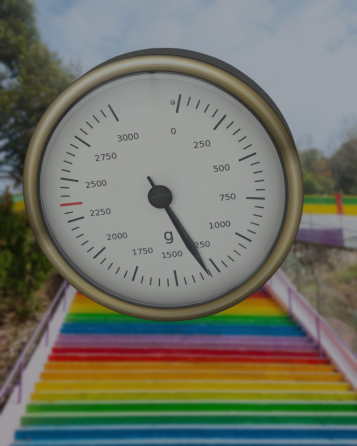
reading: 1300
